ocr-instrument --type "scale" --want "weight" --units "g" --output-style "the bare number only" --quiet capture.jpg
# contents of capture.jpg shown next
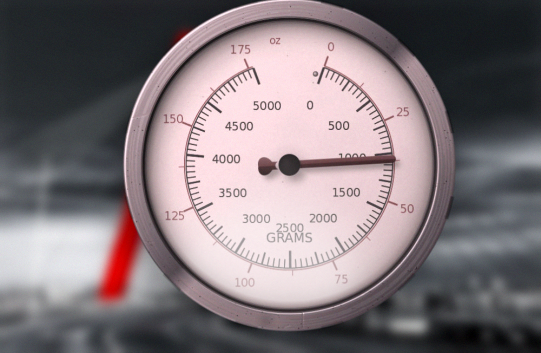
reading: 1050
